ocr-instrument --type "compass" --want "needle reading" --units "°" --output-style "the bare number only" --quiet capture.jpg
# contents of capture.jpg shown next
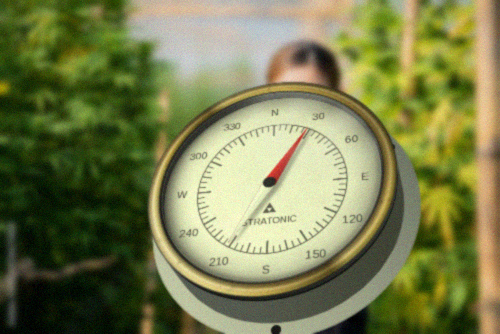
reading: 30
